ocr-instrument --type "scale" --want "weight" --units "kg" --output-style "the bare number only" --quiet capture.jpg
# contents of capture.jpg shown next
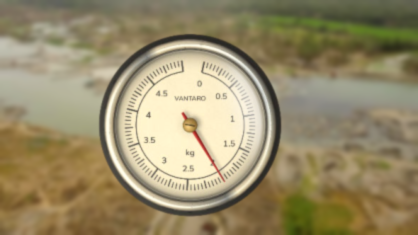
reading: 2
